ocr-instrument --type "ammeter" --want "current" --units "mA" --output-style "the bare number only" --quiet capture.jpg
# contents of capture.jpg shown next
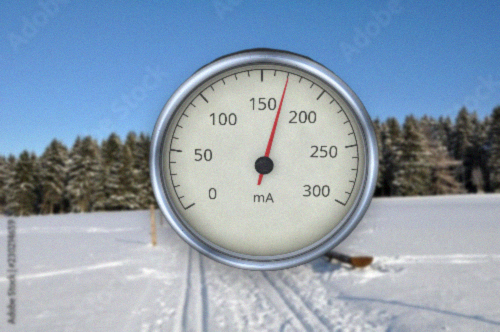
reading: 170
